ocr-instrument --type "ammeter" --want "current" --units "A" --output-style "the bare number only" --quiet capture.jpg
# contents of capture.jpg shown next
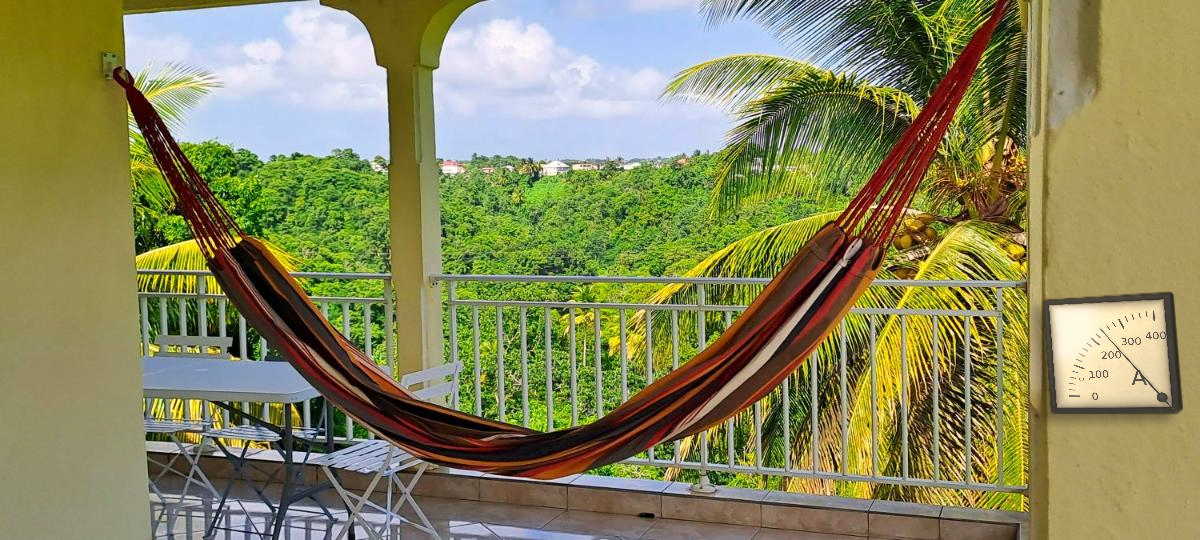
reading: 240
